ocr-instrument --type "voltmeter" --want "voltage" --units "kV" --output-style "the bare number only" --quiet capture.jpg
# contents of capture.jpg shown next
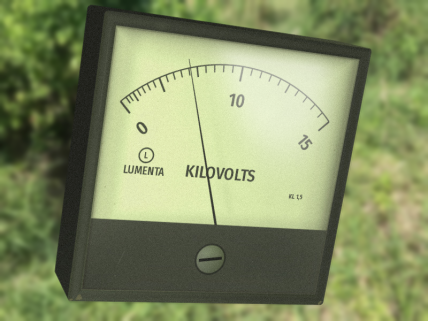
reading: 7
